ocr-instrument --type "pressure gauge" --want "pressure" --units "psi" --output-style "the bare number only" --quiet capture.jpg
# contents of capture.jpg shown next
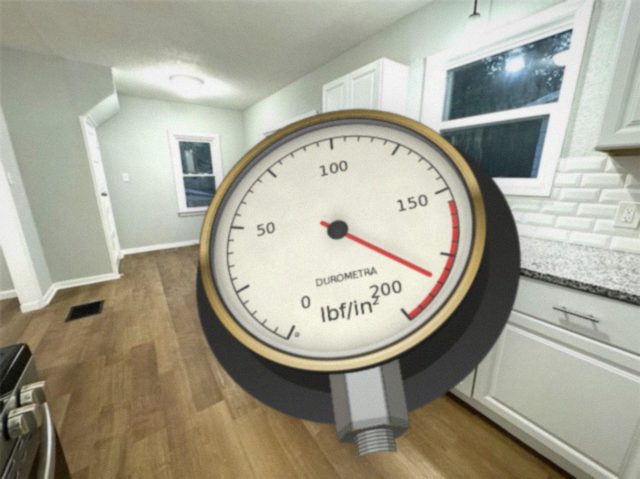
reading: 185
